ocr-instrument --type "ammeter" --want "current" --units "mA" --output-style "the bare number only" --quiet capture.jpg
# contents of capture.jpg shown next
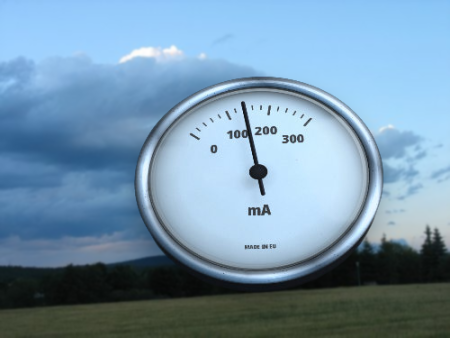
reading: 140
